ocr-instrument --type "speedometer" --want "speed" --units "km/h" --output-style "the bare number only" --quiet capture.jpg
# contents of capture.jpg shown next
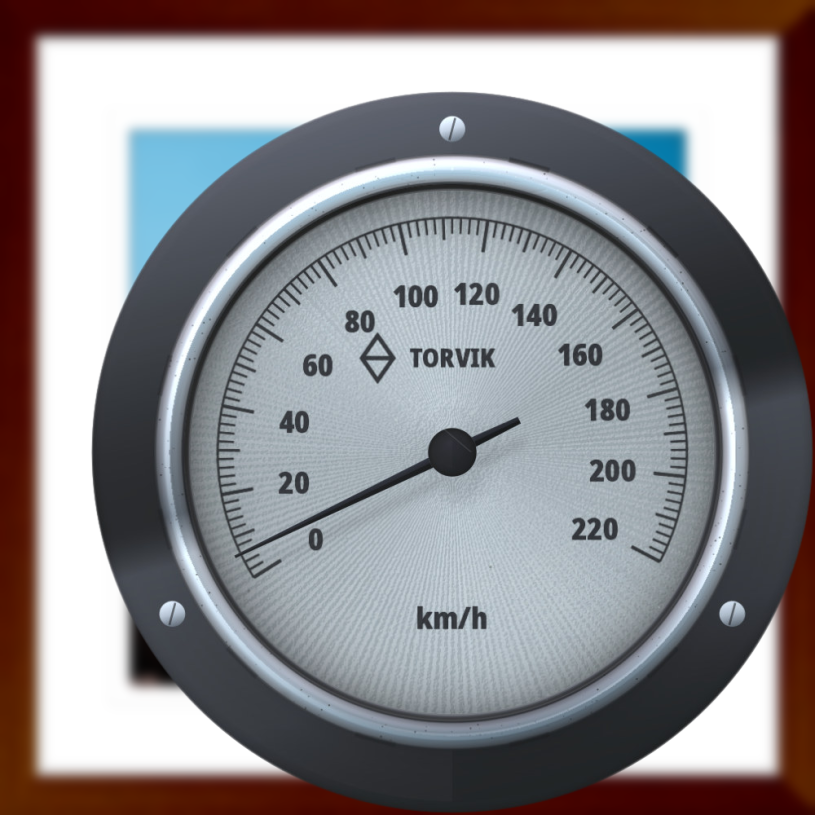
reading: 6
